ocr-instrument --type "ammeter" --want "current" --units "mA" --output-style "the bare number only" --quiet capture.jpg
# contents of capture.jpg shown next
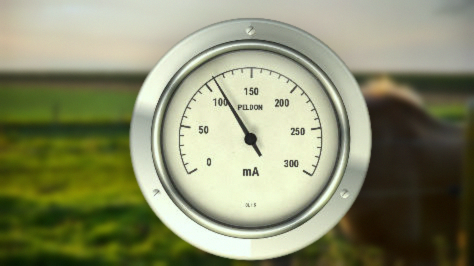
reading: 110
